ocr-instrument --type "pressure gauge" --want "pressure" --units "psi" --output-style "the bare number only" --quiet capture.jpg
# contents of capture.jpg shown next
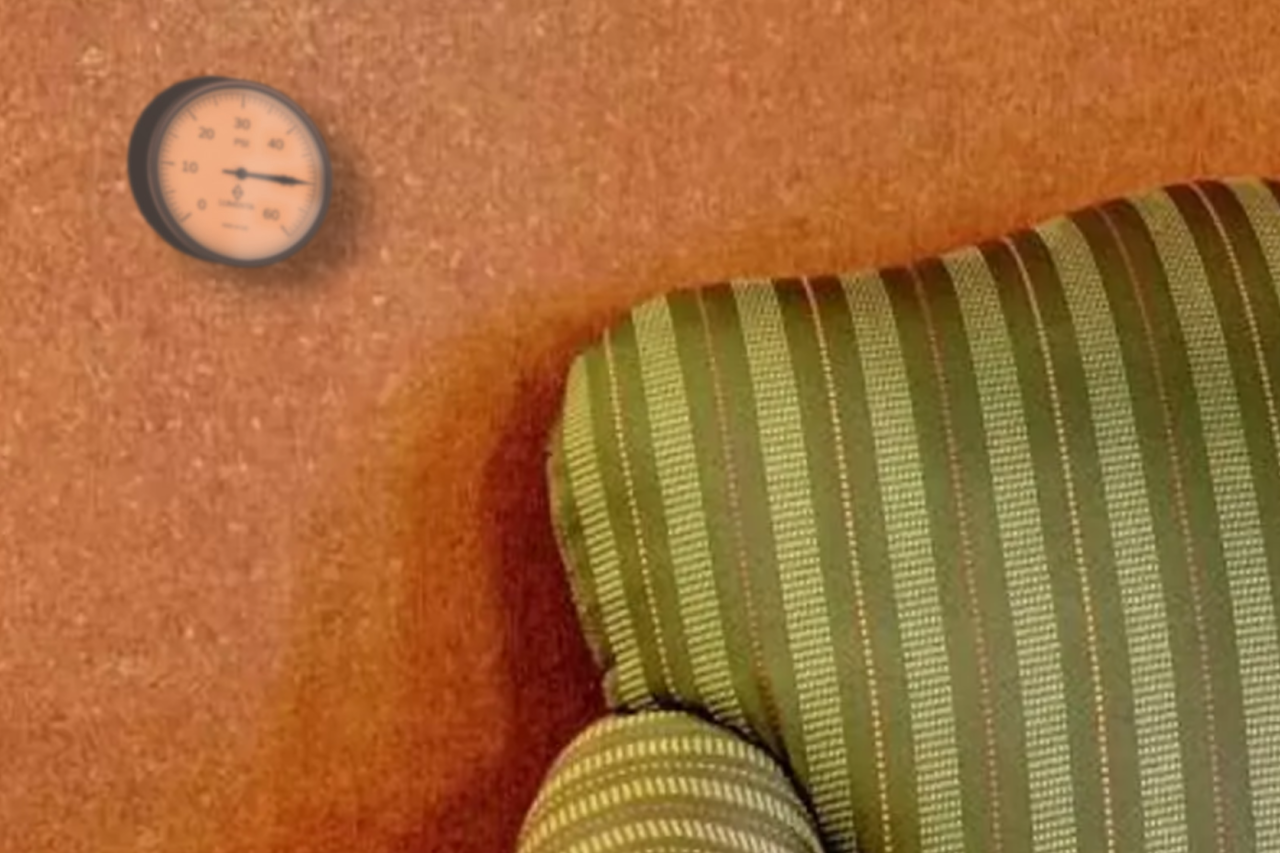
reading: 50
